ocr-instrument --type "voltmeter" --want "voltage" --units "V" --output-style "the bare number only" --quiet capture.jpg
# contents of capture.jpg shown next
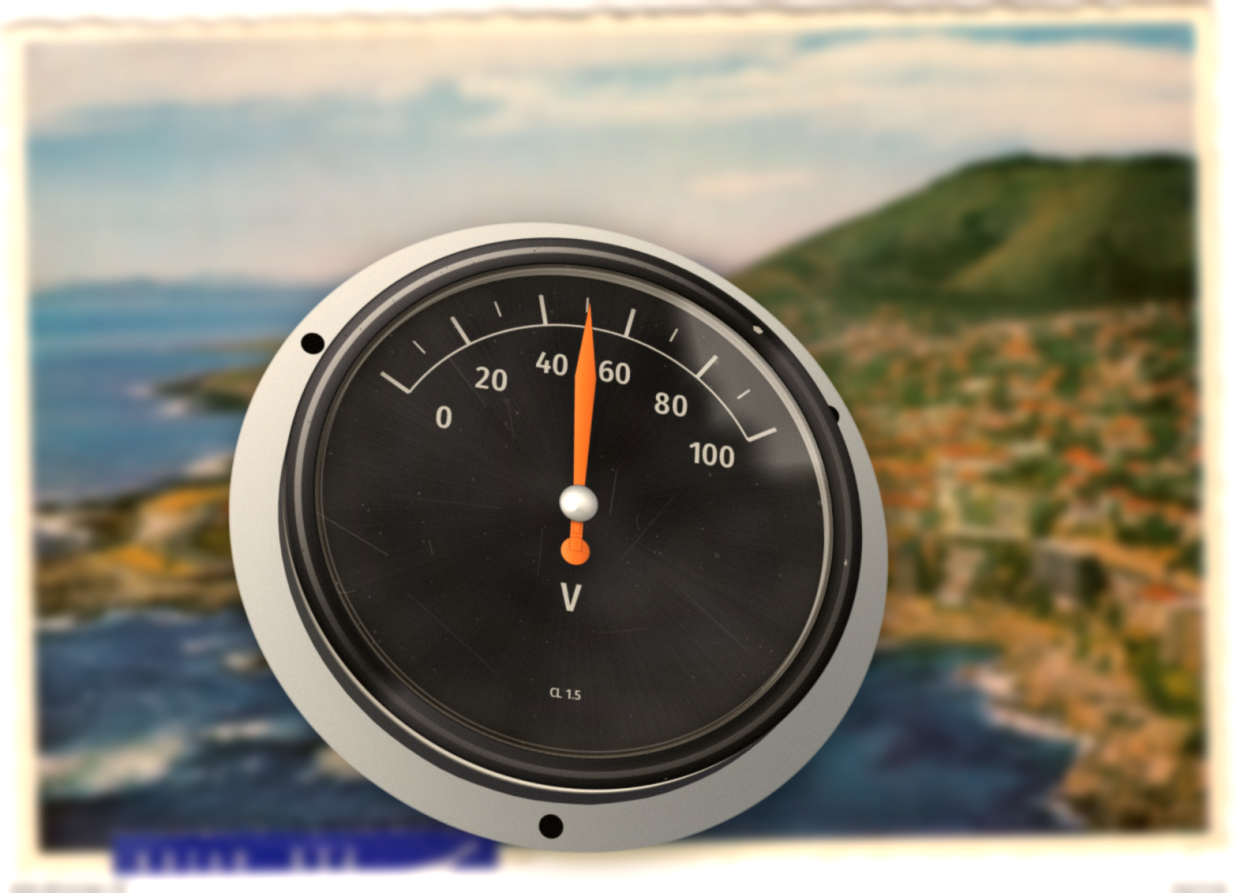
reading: 50
